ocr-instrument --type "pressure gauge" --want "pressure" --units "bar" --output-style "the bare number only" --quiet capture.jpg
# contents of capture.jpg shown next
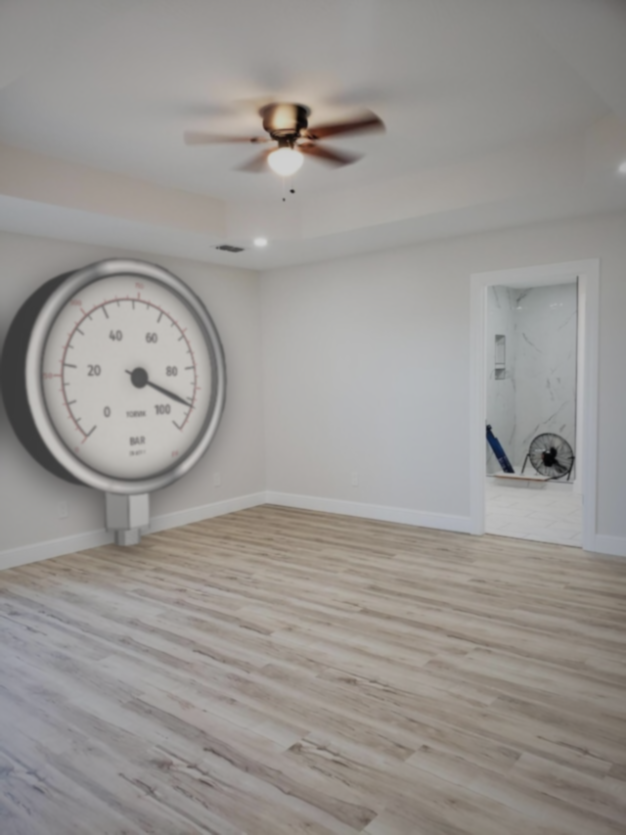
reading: 92.5
